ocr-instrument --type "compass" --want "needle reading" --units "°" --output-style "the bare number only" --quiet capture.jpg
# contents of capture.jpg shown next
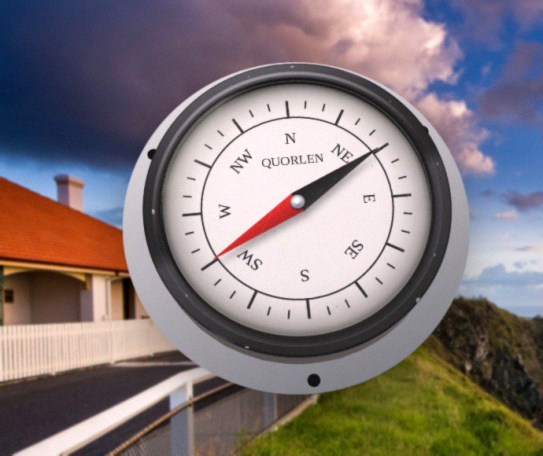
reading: 240
